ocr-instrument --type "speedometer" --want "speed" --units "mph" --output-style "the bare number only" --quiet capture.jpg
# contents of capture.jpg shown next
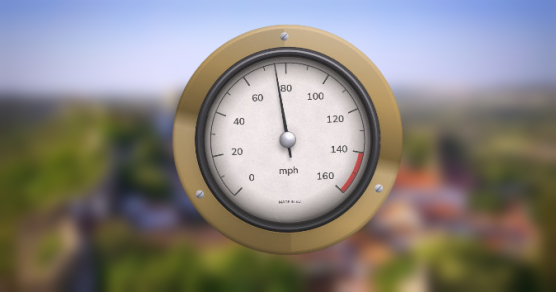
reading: 75
